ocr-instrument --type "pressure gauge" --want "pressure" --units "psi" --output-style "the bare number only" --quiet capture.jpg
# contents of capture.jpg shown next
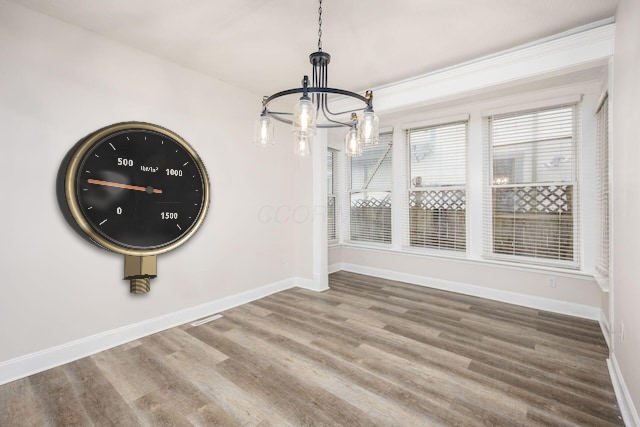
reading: 250
